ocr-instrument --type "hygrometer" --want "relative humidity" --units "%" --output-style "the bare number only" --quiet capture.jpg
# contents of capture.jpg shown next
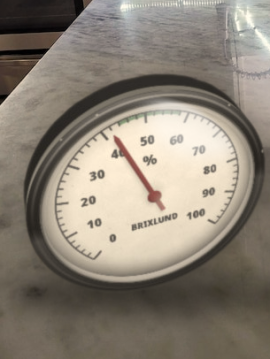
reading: 42
